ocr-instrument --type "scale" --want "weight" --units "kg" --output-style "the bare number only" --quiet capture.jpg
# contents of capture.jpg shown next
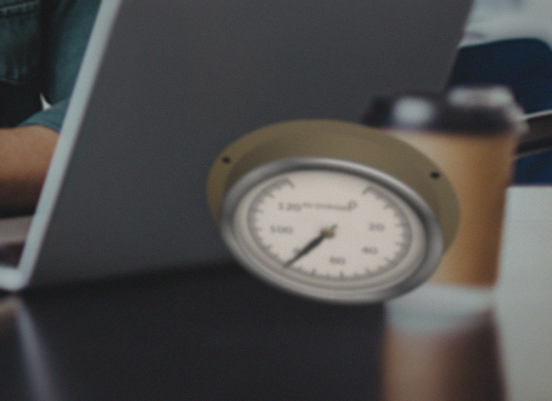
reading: 80
